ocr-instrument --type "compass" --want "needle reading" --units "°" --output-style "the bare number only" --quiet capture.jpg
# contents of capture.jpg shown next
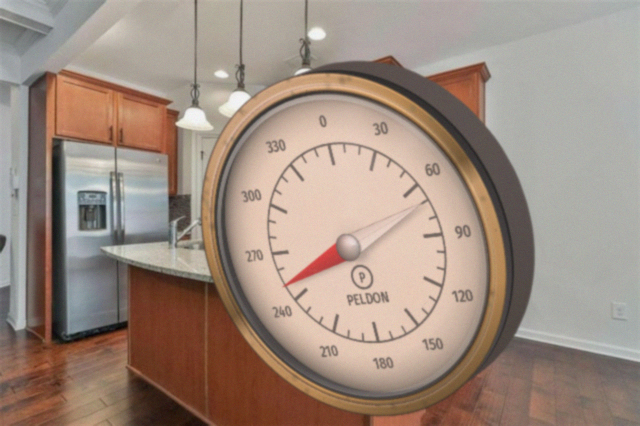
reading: 250
